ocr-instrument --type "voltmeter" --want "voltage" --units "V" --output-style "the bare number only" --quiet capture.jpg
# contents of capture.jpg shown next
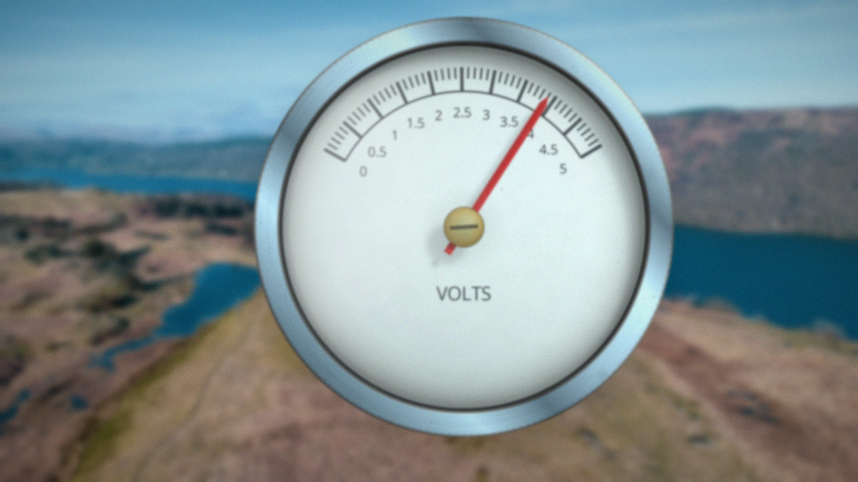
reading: 3.9
